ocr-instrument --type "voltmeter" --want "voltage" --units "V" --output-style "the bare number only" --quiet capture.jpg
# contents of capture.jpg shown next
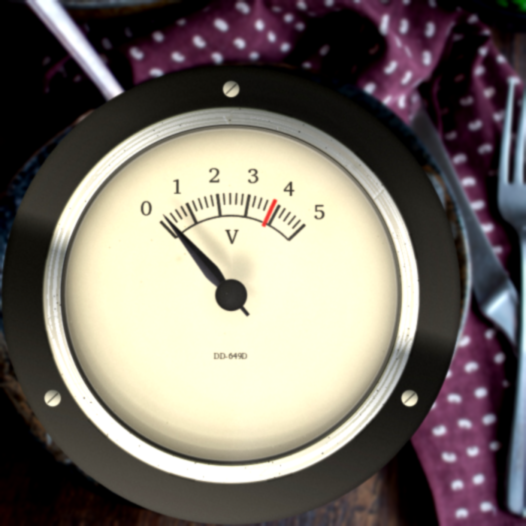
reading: 0.2
